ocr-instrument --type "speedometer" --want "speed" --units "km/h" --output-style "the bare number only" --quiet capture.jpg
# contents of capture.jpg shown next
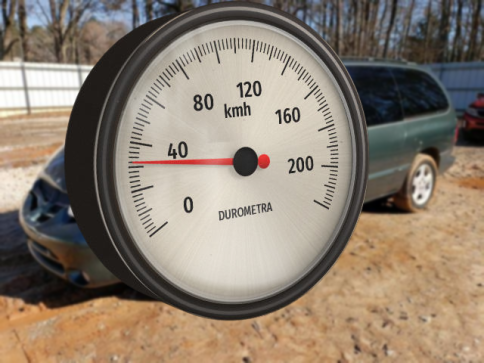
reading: 32
